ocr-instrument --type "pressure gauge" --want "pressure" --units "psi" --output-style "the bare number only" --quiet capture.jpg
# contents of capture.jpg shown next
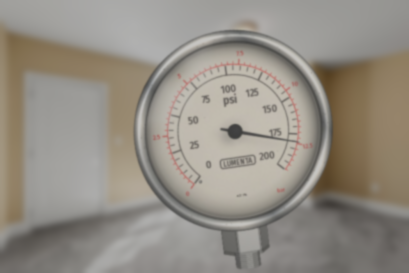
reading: 180
